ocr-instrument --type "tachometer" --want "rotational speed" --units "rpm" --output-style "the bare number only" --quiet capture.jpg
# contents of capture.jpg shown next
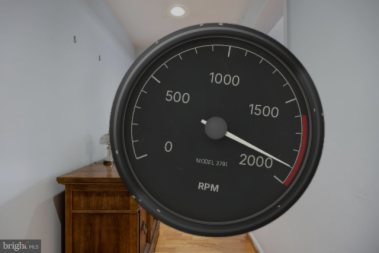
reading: 1900
